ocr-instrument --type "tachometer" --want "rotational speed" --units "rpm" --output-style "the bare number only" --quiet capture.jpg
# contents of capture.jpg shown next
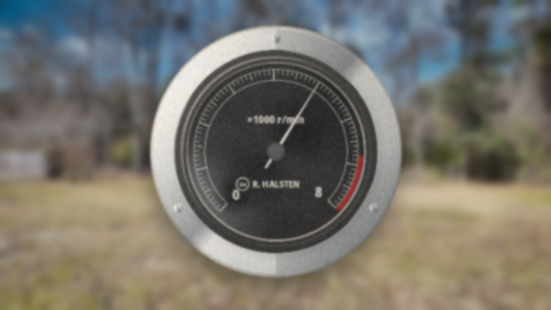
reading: 5000
